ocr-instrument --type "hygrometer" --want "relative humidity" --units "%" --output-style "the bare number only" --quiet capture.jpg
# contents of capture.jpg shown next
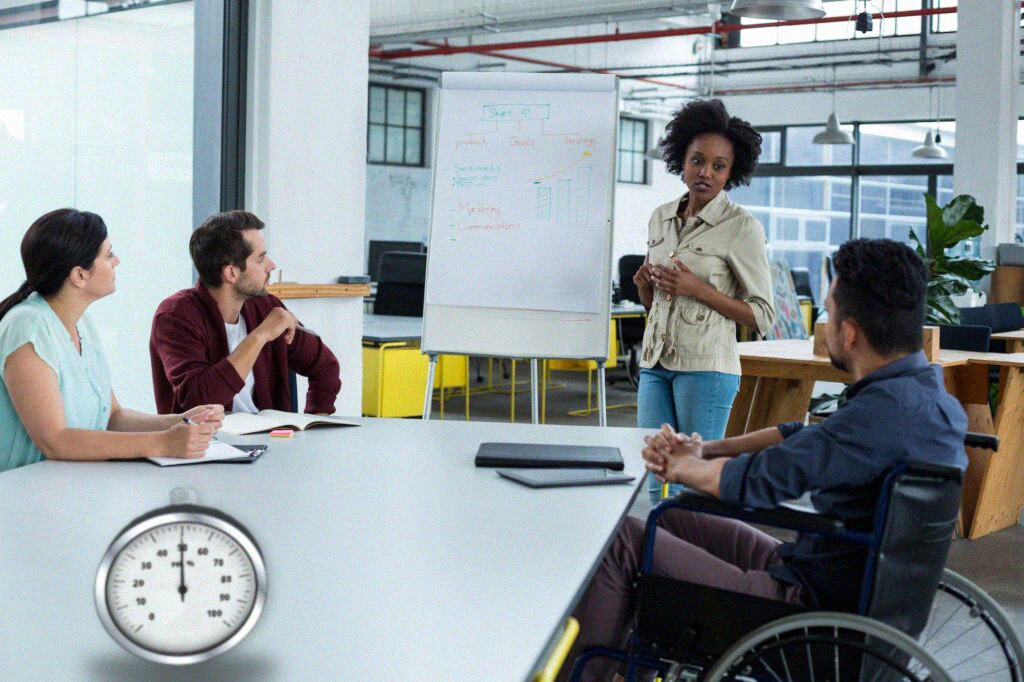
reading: 50
